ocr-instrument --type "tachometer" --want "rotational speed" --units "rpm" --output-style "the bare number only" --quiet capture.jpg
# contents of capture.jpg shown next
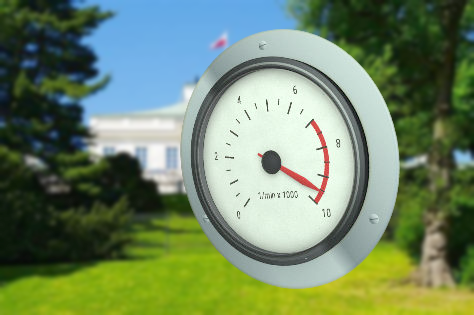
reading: 9500
